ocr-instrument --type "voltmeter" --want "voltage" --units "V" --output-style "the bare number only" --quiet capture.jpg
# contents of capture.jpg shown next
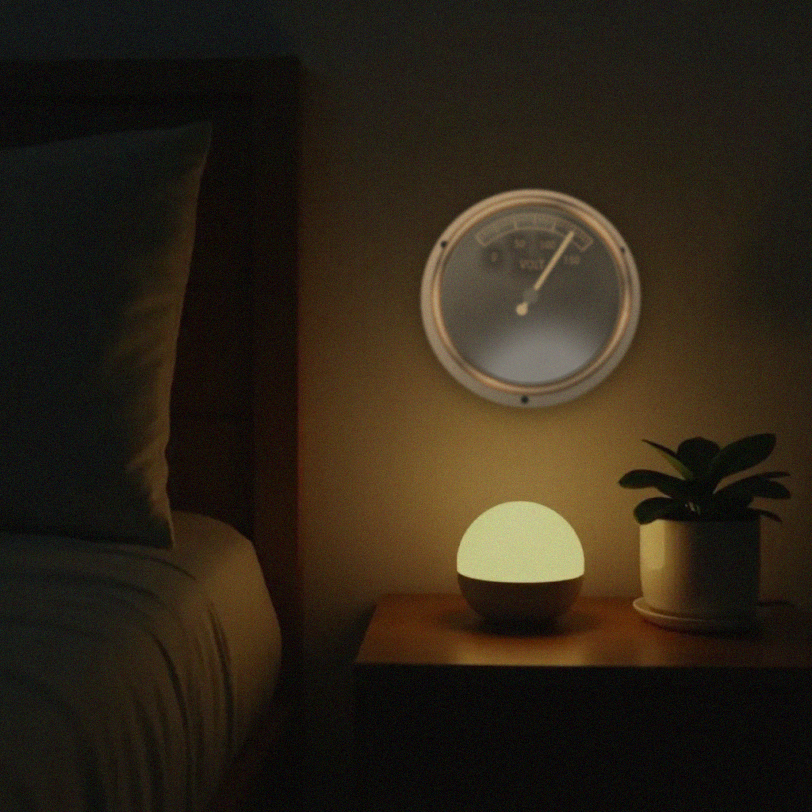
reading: 125
